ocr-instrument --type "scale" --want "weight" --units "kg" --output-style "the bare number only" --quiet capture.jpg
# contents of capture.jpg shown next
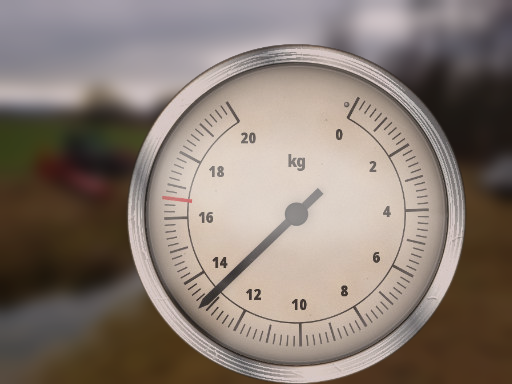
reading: 13.2
